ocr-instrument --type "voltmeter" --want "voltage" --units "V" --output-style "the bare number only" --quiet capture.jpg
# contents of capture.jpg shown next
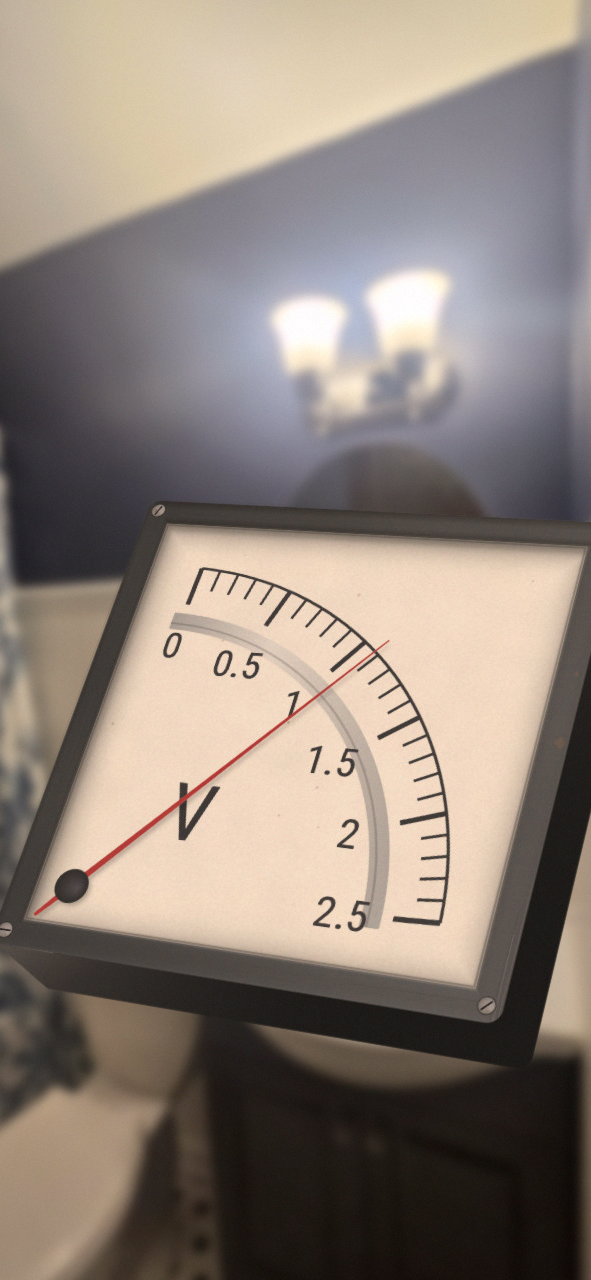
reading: 1.1
